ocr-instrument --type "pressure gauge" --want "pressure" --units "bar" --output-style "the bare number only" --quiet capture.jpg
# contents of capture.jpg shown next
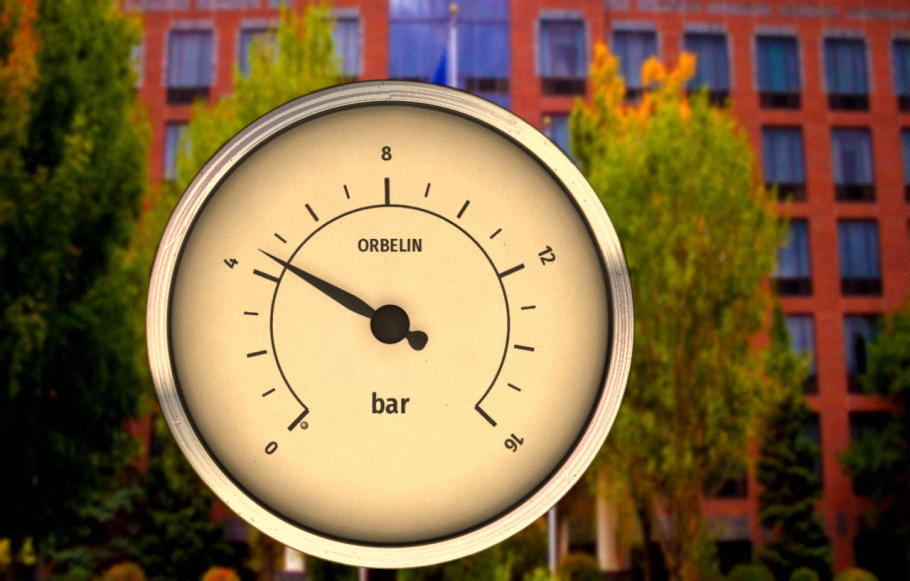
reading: 4.5
